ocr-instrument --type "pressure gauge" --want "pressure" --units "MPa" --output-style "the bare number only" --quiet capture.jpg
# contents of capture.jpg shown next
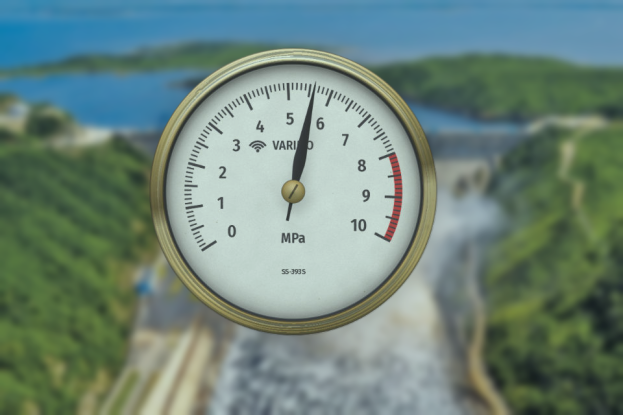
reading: 5.6
